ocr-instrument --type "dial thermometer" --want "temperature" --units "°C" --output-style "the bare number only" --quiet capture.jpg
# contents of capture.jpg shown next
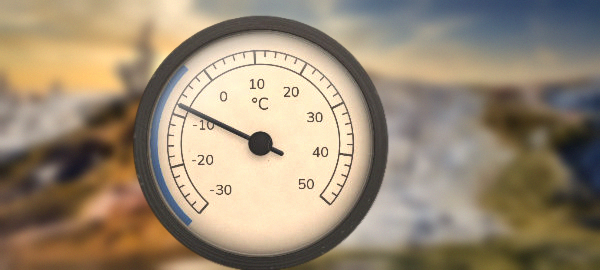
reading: -8
